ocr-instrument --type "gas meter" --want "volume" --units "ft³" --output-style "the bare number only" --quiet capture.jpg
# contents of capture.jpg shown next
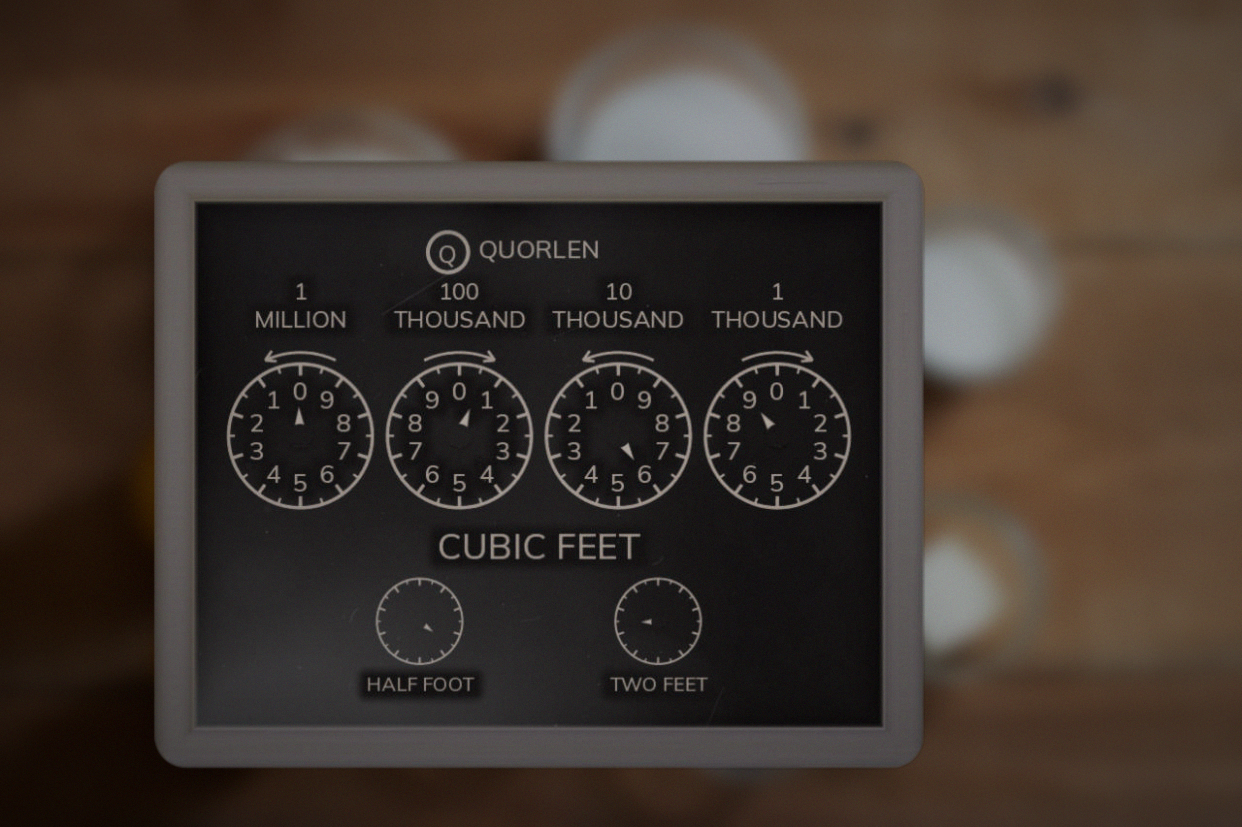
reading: 5900
